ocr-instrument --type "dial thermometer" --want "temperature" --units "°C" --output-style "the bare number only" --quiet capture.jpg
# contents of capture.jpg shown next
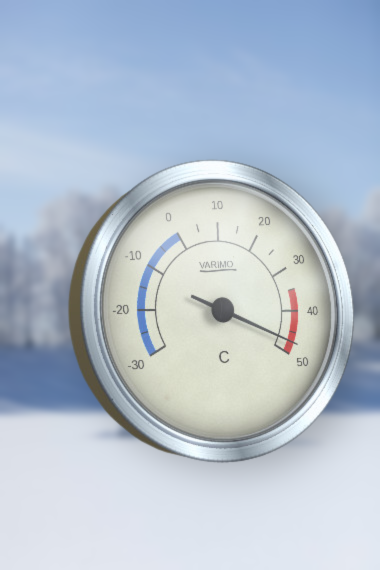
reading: 47.5
